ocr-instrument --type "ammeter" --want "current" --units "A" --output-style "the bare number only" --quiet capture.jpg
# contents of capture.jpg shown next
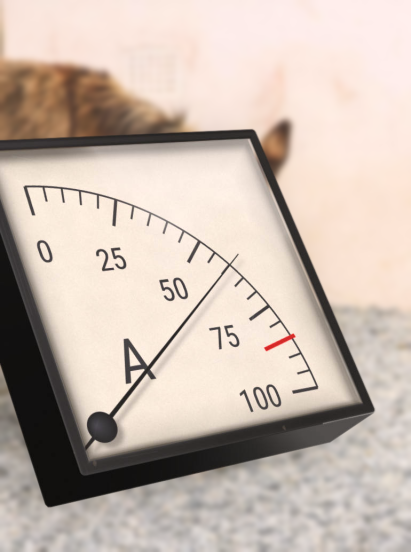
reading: 60
